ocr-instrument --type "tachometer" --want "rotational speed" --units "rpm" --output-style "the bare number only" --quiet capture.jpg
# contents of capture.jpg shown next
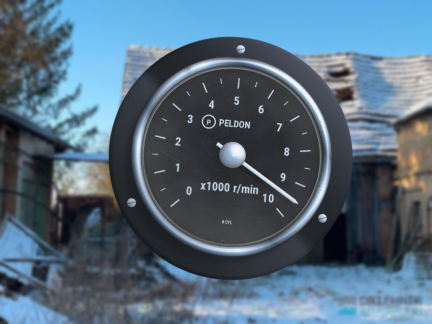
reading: 9500
